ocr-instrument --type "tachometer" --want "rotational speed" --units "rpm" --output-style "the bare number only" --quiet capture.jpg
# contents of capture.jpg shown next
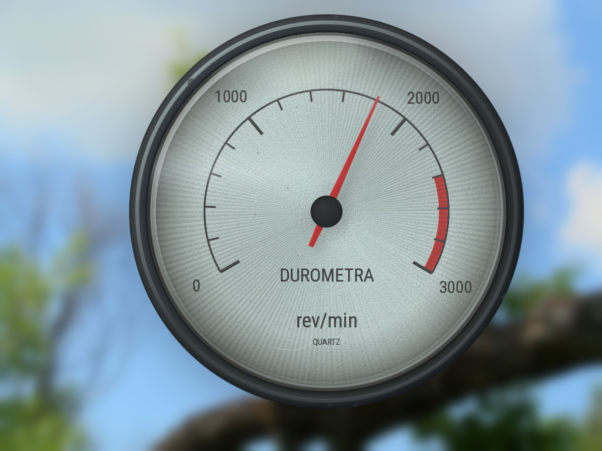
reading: 1800
